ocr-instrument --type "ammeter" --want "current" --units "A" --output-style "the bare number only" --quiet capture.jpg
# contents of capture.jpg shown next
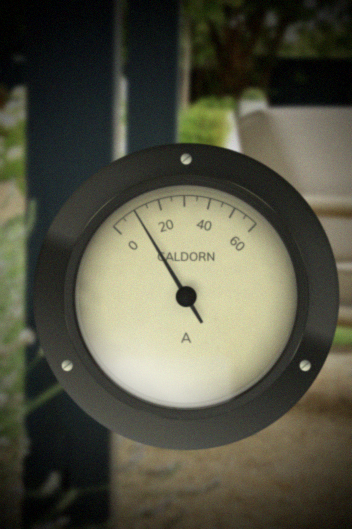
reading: 10
